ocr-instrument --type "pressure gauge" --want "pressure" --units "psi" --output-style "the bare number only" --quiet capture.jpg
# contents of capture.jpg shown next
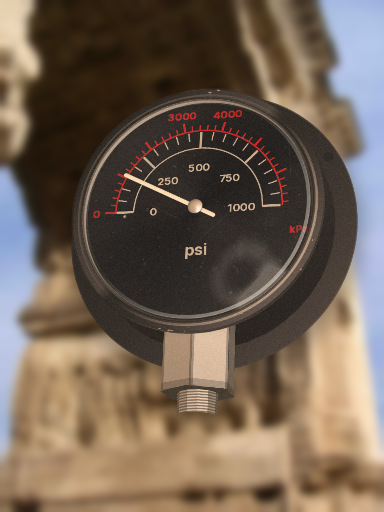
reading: 150
